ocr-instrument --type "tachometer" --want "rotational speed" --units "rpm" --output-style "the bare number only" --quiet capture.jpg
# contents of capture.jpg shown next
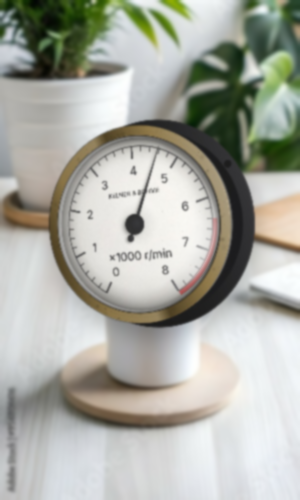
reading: 4600
